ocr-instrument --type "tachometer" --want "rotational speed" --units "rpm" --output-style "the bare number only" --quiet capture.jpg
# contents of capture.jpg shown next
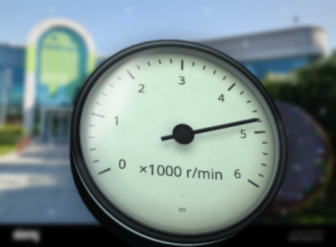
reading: 4800
